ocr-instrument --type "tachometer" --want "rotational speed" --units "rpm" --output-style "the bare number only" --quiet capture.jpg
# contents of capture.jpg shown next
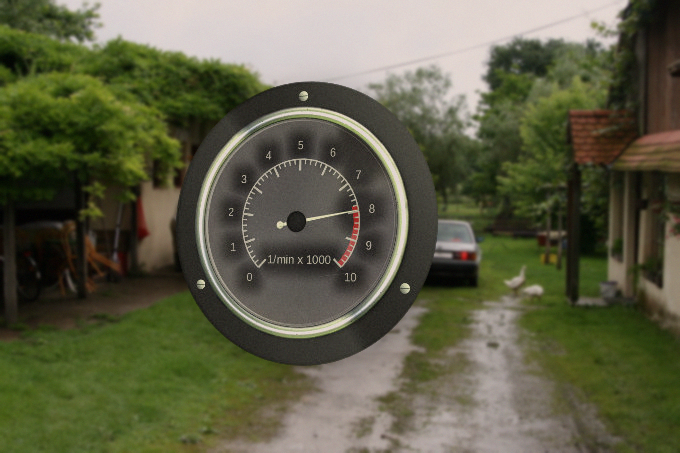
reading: 8000
